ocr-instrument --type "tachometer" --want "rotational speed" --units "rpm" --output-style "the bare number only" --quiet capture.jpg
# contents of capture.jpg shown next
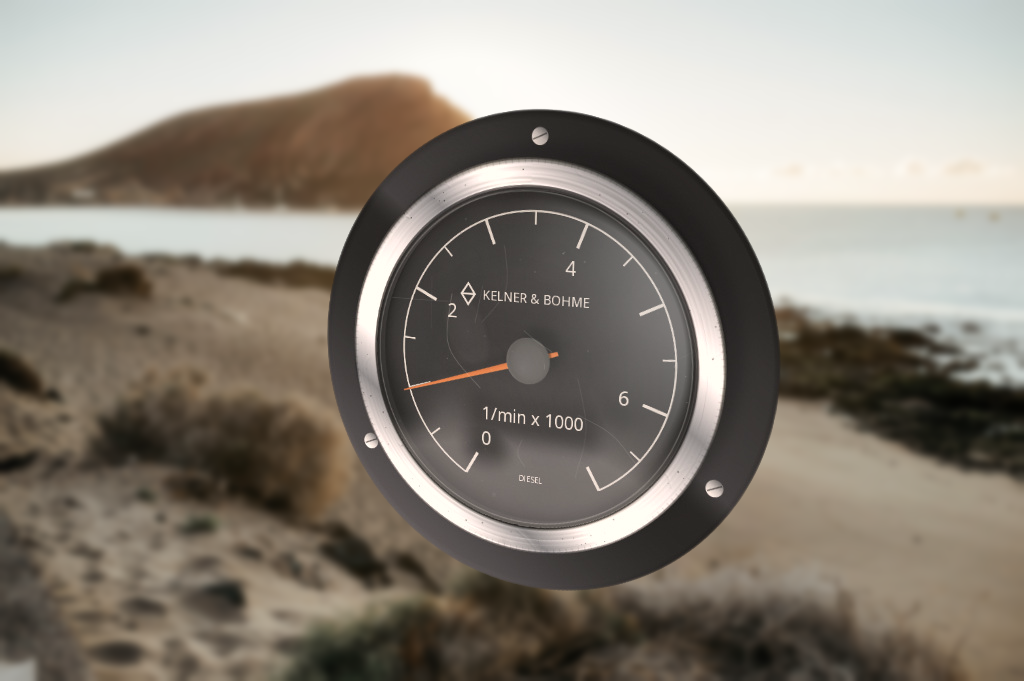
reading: 1000
